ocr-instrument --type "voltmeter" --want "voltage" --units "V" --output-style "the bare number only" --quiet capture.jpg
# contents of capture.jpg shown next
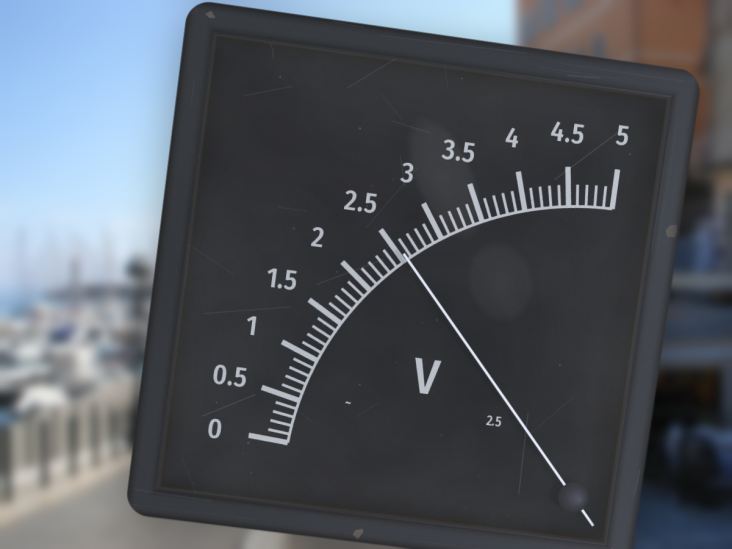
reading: 2.55
